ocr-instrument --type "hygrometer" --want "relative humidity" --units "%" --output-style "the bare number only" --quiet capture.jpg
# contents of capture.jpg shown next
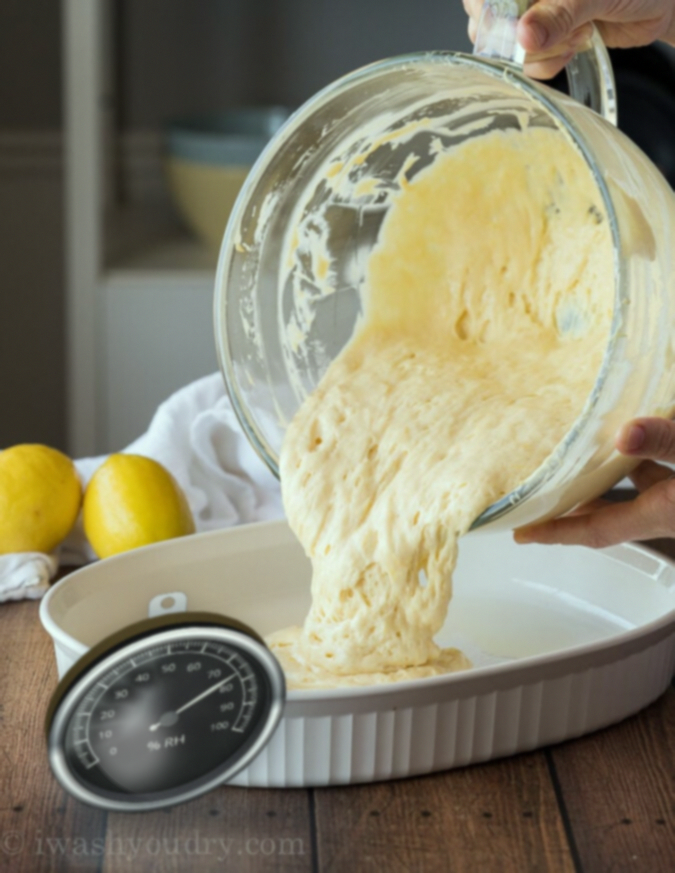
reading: 75
